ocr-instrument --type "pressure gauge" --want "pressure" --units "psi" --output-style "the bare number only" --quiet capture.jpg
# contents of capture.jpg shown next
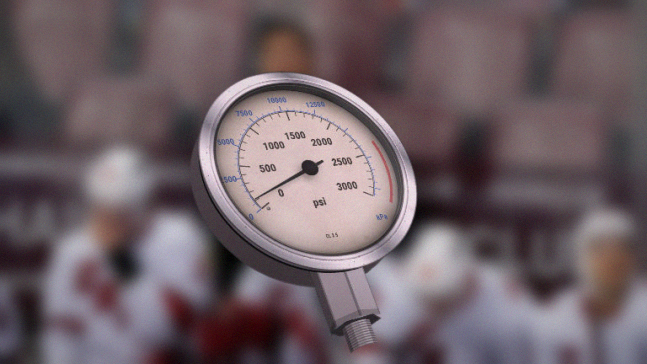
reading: 100
